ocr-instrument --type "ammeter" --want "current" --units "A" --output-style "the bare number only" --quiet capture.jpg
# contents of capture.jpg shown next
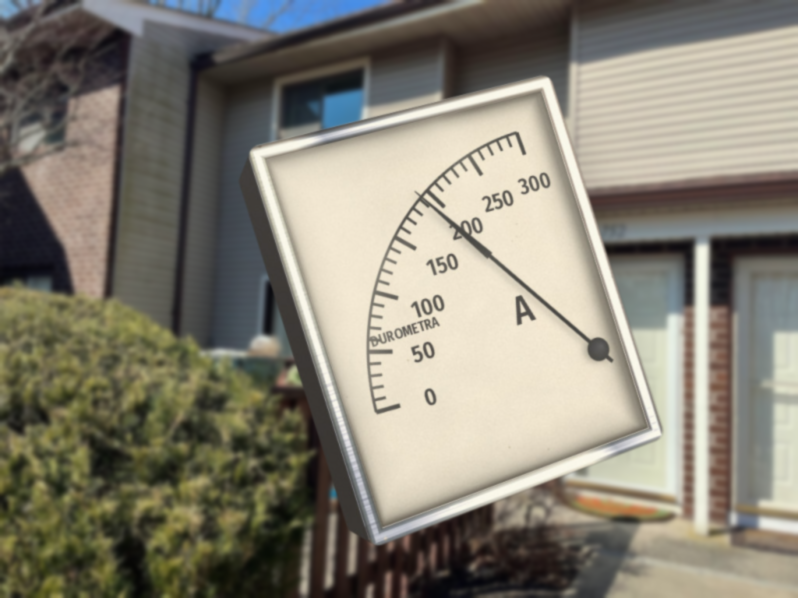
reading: 190
